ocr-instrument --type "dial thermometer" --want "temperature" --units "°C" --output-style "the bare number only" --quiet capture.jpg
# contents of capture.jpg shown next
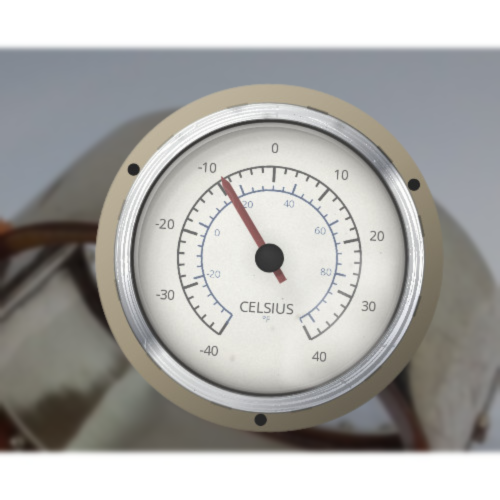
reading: -9
